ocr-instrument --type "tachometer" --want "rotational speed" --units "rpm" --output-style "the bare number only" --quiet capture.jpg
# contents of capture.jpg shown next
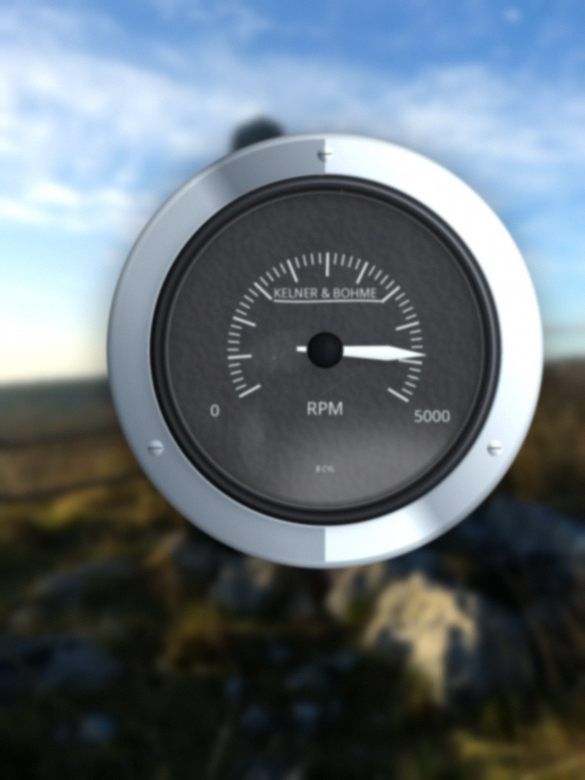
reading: 4400
